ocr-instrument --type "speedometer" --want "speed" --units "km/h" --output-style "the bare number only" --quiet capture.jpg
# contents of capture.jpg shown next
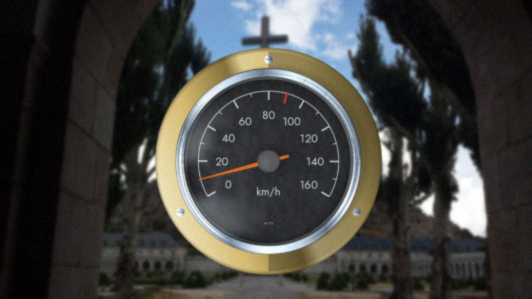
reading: 10
